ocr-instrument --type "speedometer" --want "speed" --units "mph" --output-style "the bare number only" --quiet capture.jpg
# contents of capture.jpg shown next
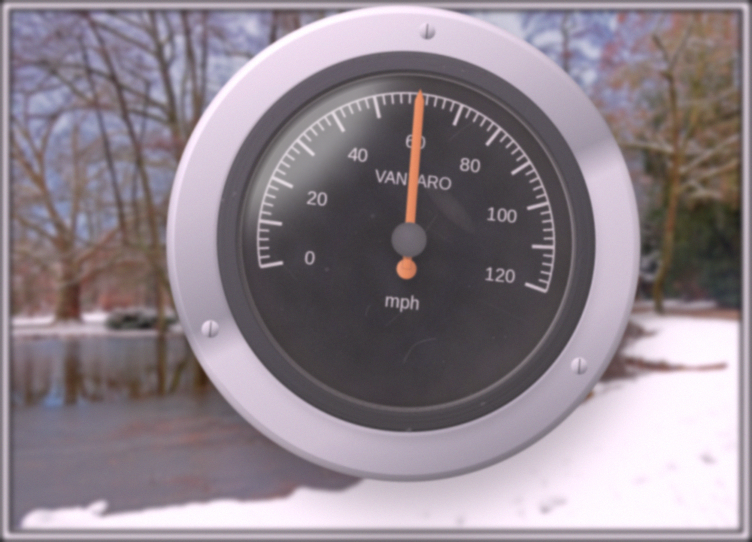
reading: 60
